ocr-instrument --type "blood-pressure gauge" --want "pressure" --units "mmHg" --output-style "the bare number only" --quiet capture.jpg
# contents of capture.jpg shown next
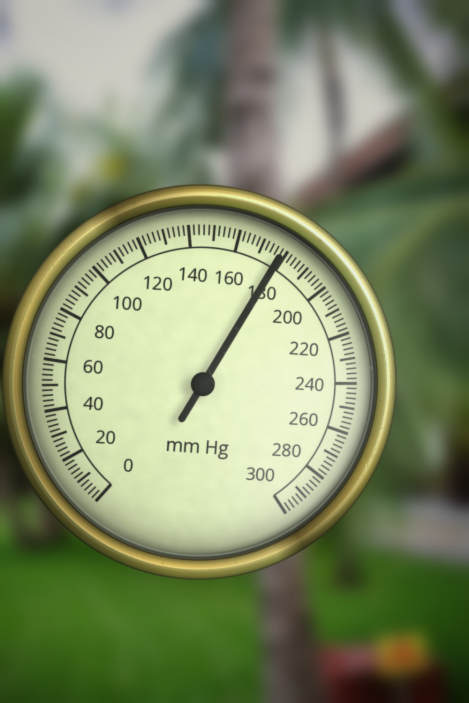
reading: 178
